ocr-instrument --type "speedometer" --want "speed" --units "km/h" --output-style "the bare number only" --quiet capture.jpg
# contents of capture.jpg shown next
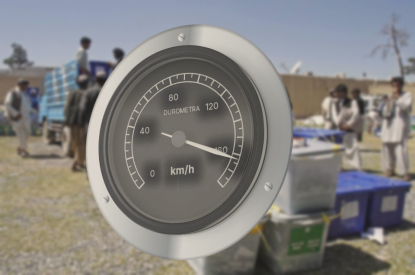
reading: 162.5
